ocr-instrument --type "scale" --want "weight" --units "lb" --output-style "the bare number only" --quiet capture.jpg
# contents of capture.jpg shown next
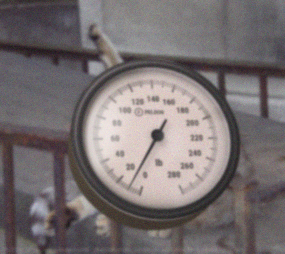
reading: 10
